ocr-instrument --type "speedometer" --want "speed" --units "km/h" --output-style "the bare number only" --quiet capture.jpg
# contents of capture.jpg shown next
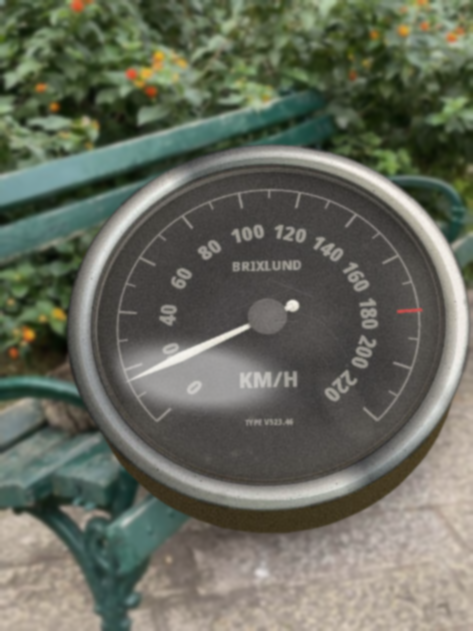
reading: 15
